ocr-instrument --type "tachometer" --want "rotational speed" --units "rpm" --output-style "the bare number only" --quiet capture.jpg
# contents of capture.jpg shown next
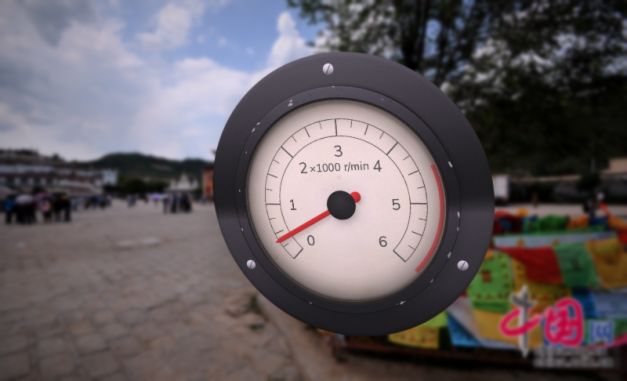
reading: 375
